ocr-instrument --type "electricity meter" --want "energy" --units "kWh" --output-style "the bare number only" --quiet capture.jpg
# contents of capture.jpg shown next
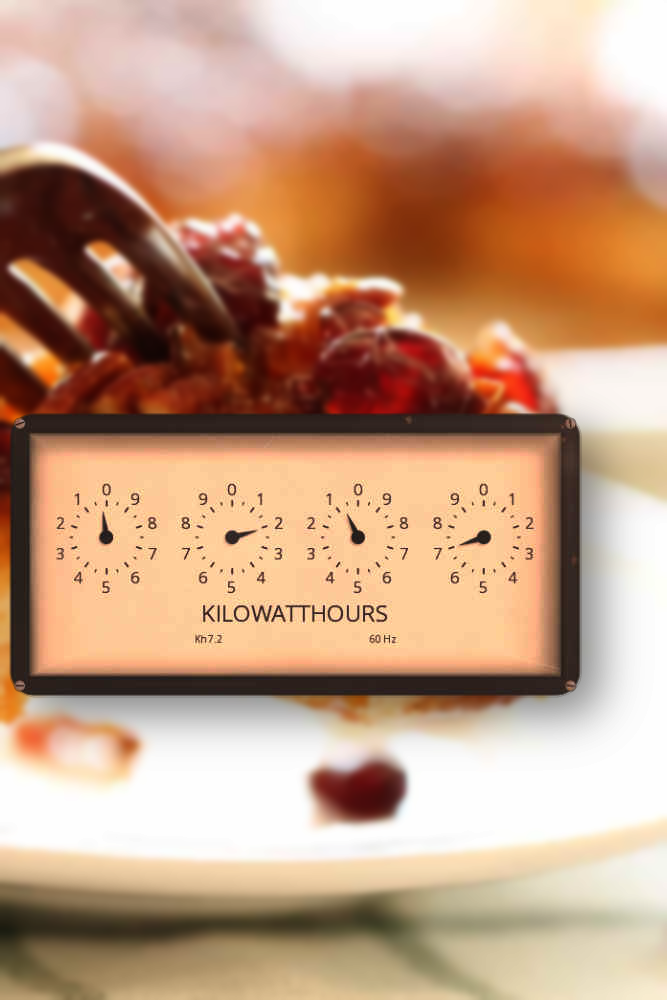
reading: 207
